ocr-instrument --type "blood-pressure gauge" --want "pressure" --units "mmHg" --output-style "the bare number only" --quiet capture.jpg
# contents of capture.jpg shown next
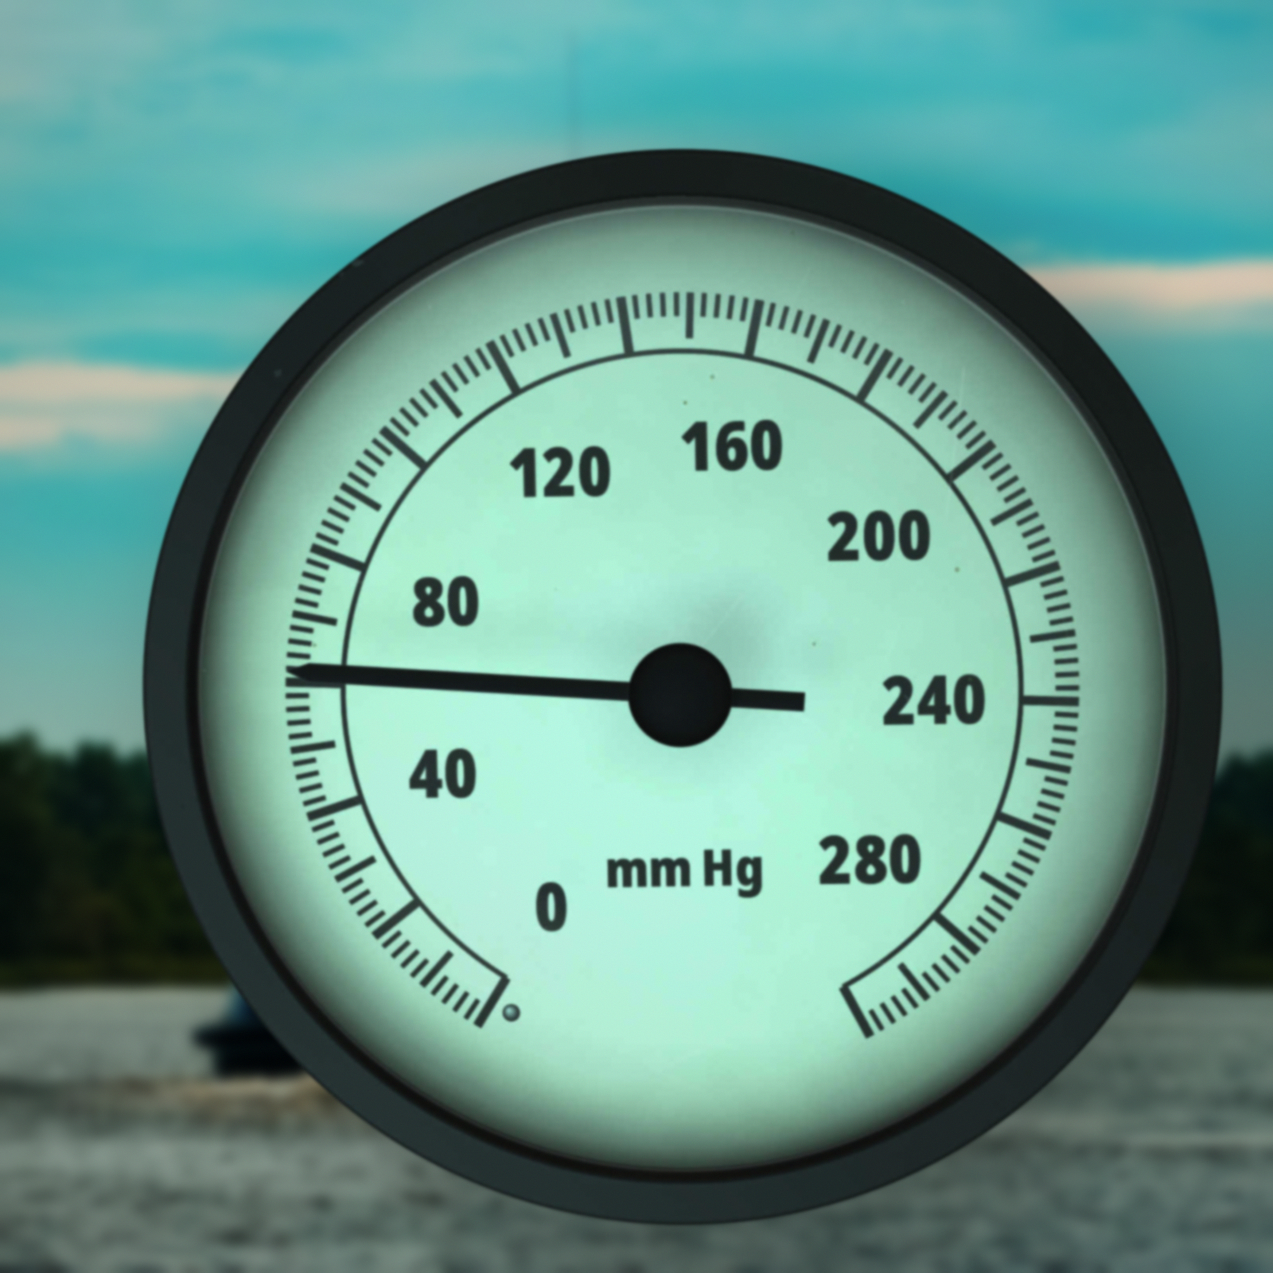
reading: 62
